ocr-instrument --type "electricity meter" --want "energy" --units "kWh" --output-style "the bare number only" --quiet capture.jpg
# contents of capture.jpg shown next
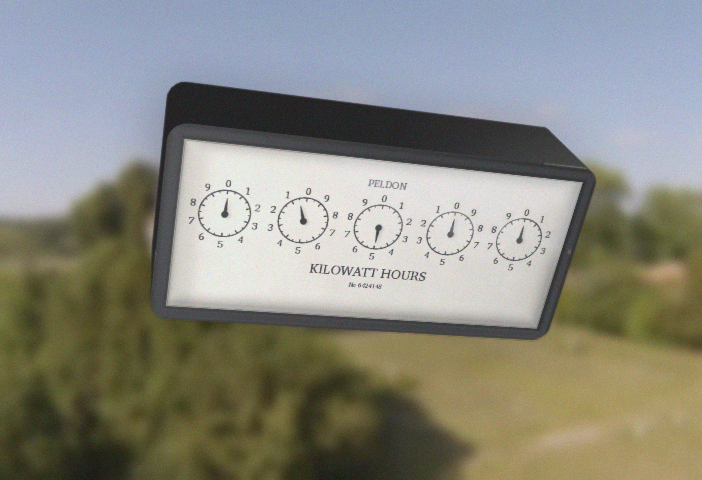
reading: 500
